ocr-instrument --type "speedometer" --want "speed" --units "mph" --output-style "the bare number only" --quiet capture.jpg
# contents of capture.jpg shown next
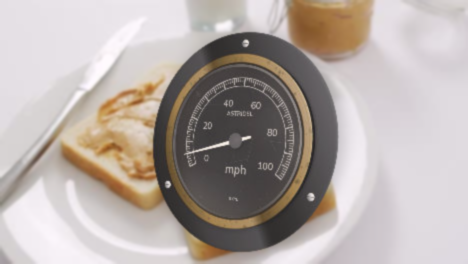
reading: 5
